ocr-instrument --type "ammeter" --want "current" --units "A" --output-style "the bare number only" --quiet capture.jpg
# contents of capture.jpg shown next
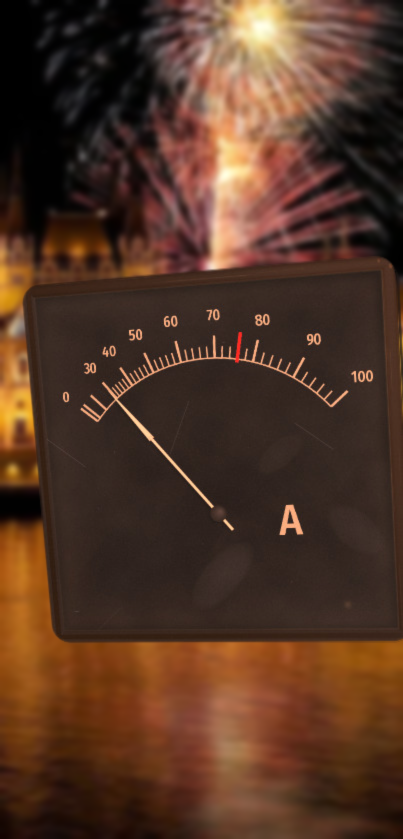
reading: 30
